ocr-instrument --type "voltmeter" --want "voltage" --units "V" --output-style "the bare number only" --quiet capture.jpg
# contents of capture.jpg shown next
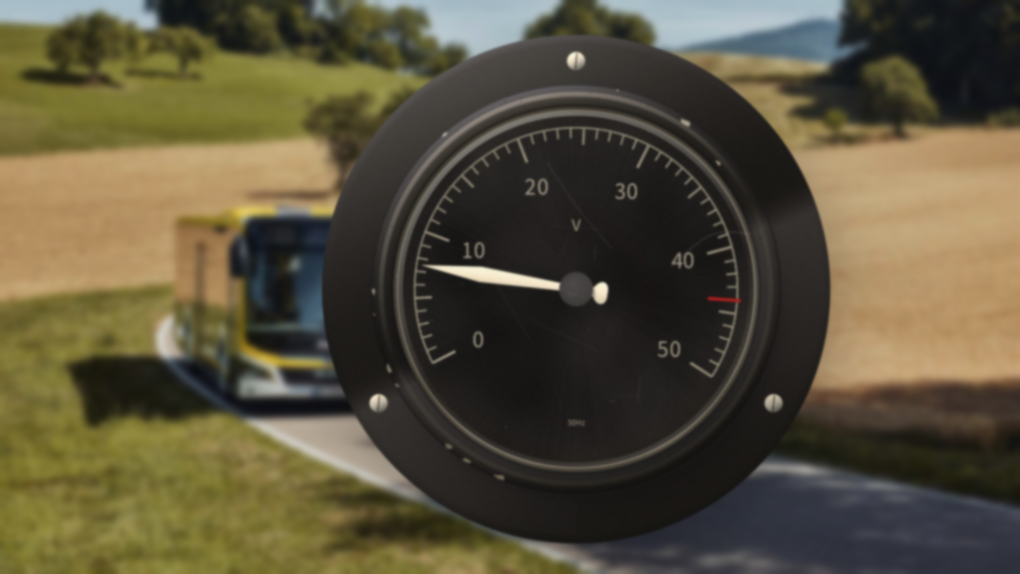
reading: 7.5
